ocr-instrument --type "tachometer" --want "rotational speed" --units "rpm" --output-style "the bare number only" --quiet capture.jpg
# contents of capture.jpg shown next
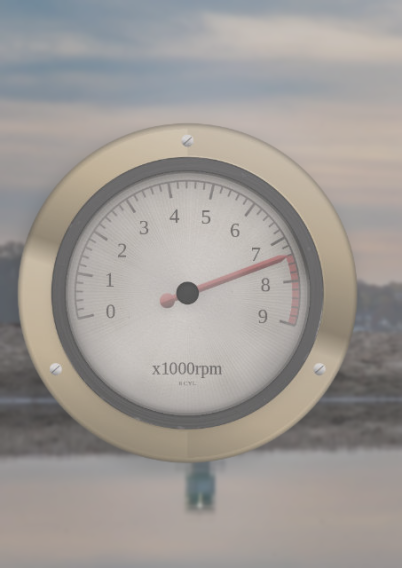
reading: 7400
